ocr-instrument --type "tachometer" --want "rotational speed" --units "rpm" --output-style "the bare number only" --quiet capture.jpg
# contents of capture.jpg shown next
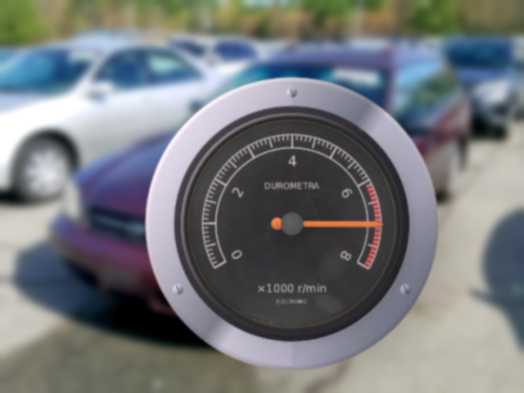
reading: 7000
